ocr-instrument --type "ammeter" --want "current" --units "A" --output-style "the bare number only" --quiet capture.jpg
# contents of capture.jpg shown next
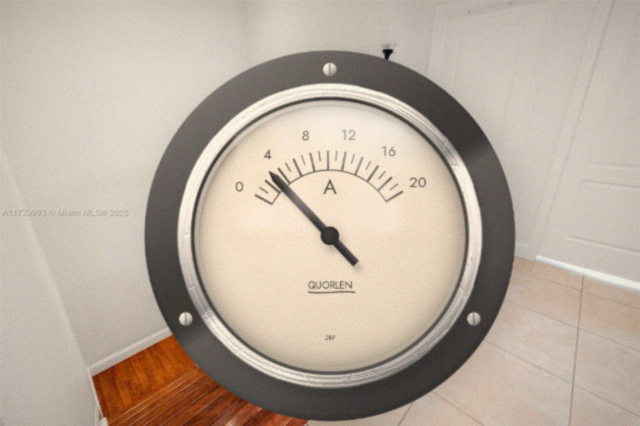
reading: 3
